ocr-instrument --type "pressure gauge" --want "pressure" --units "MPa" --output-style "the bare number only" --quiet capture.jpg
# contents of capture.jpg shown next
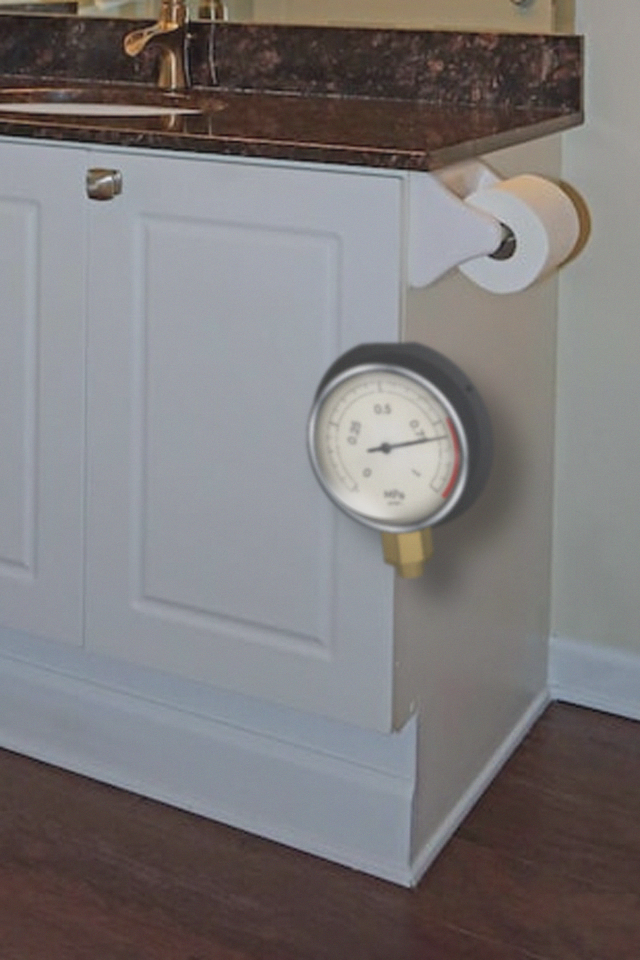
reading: 0.8
